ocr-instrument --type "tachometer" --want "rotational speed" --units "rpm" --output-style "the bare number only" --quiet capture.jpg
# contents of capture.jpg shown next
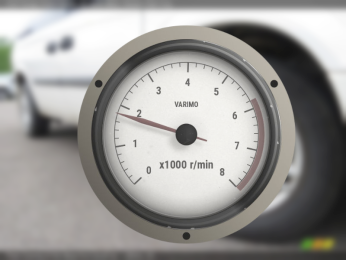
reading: 1800
